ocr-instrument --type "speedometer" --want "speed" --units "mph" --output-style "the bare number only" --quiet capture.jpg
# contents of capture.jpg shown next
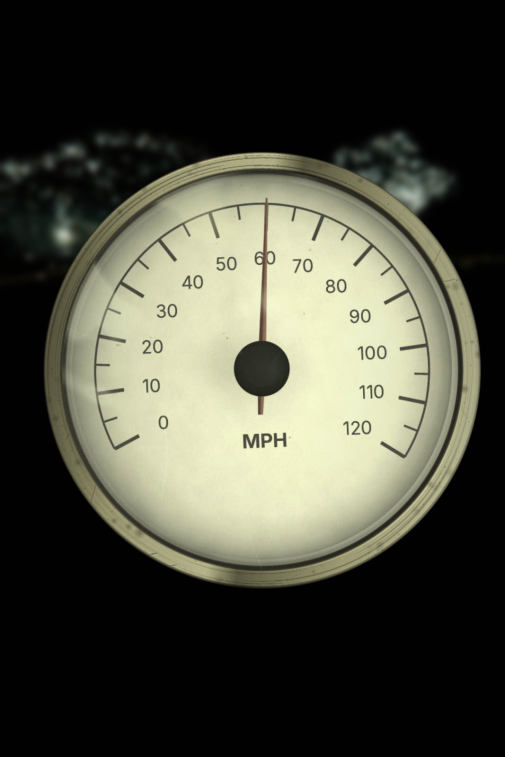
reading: 60
